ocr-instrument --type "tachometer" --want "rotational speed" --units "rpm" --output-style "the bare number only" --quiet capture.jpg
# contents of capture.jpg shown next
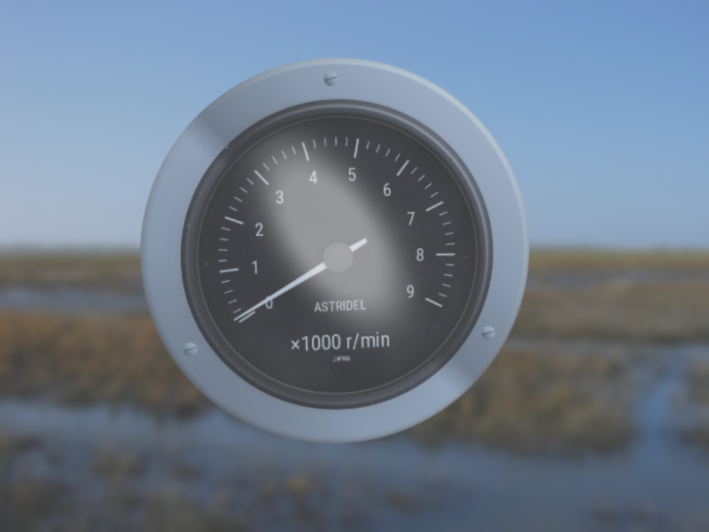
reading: 100
